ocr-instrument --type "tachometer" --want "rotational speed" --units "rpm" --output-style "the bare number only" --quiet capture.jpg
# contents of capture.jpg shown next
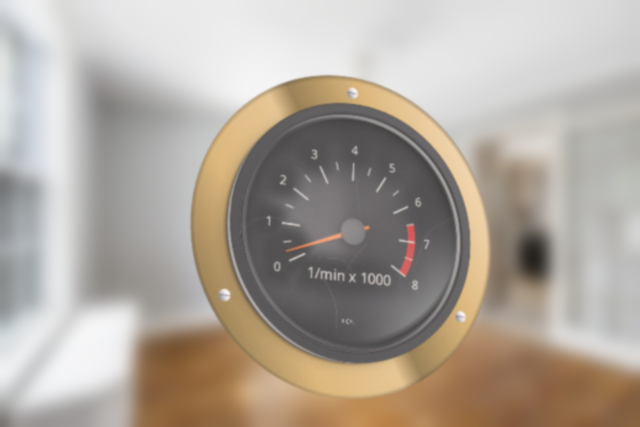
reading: 250
